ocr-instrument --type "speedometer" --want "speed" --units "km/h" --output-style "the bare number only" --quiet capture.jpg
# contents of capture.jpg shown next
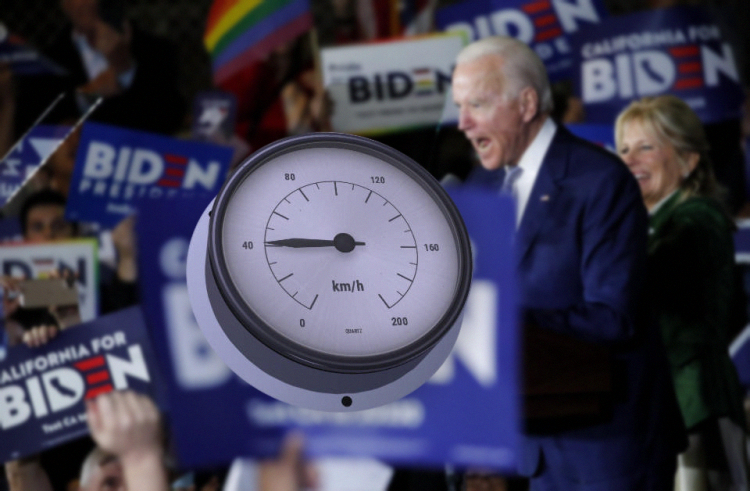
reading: 40
